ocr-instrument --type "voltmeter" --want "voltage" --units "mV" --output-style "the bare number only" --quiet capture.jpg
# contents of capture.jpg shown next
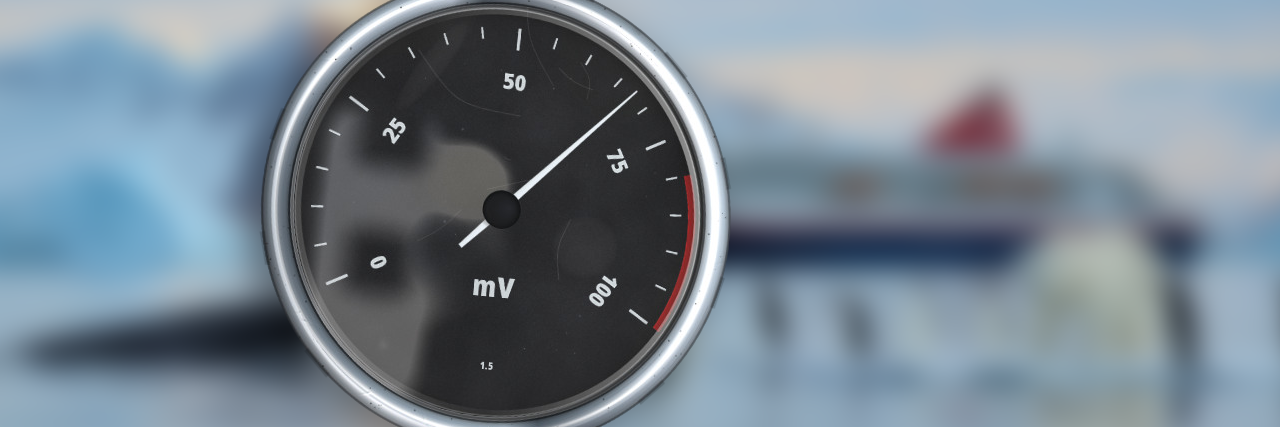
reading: 67.5
